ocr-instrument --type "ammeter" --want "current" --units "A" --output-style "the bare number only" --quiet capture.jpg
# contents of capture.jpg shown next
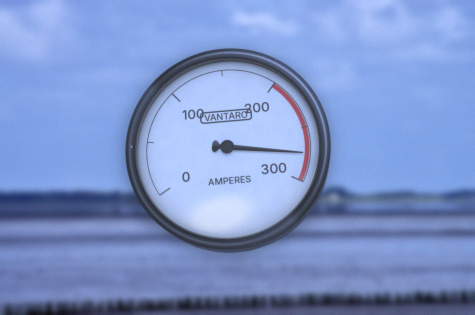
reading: 275
